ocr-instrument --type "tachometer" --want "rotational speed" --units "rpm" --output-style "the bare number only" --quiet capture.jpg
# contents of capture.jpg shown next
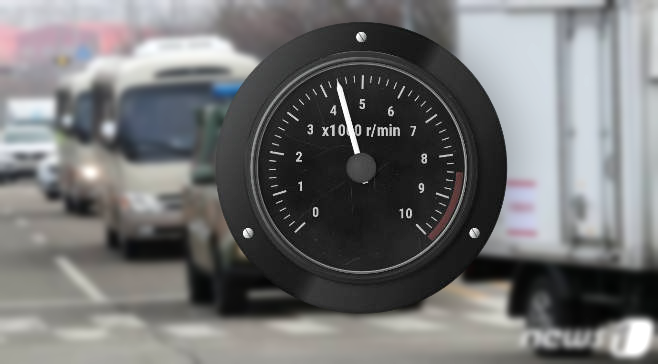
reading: 4400
